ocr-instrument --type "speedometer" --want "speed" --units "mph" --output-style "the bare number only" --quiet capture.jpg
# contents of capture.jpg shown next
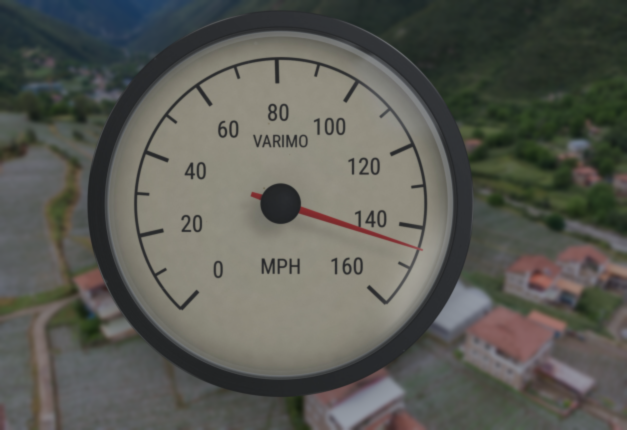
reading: 145
